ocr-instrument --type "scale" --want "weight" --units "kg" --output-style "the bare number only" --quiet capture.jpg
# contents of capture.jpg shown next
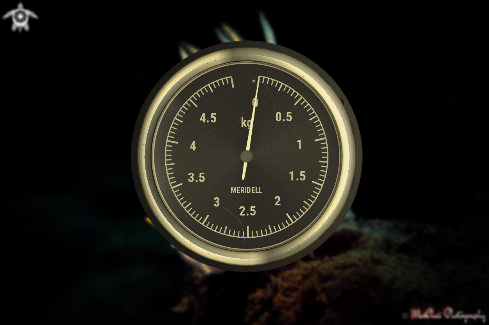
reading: 0
